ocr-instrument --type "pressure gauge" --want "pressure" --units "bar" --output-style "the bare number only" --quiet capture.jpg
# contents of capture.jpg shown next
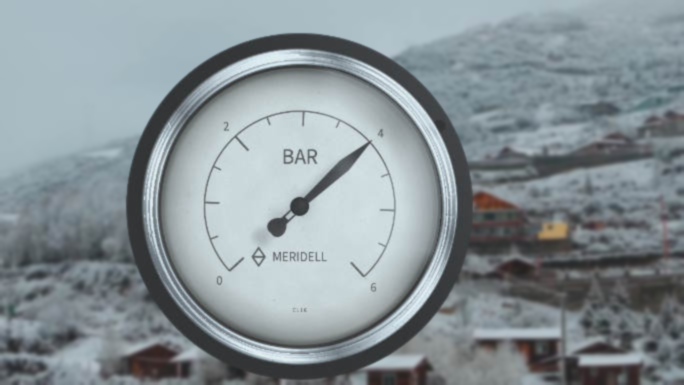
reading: 4
